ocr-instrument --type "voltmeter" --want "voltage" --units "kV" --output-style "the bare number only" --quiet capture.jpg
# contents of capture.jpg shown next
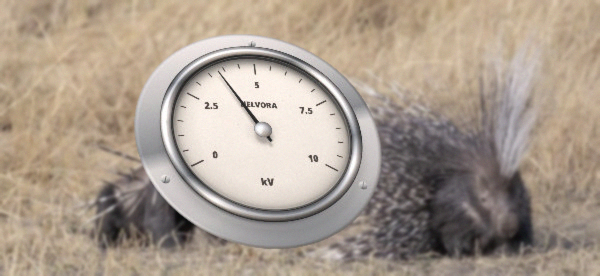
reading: 3.75
